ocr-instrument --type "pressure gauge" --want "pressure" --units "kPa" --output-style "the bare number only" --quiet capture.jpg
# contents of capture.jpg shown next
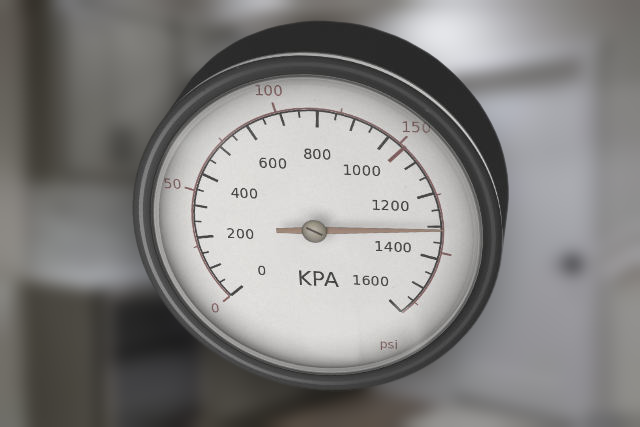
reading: 1300
